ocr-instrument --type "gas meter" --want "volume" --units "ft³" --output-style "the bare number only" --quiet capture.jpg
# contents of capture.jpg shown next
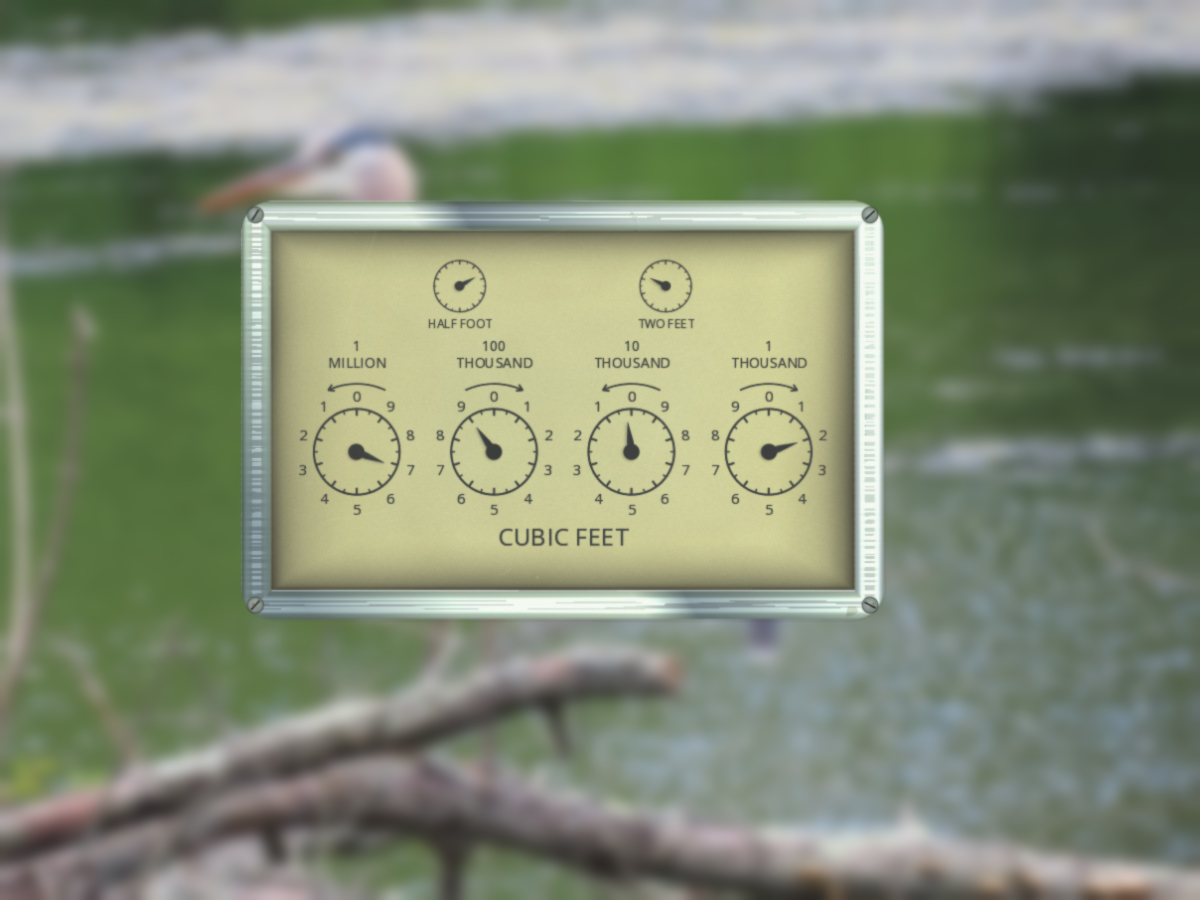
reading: 690200
